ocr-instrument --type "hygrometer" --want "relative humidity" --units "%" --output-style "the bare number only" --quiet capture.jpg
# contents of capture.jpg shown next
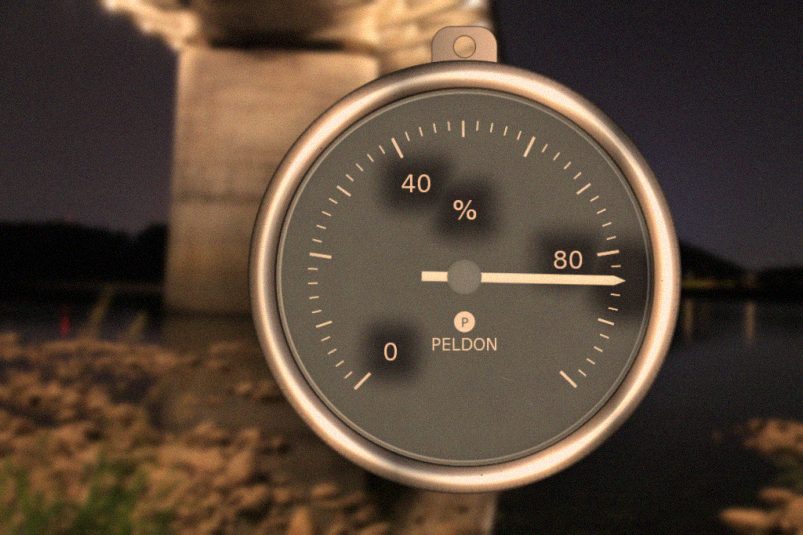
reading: 84
